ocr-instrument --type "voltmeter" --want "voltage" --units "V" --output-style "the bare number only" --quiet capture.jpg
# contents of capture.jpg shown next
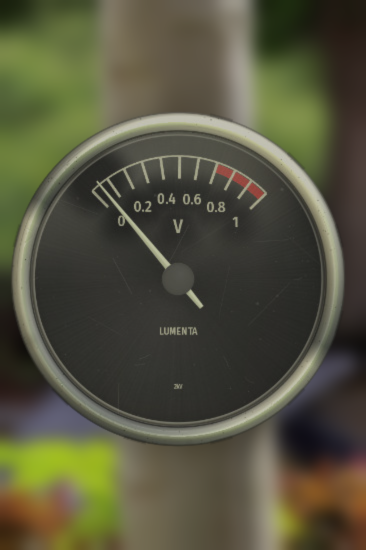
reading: 0.05
